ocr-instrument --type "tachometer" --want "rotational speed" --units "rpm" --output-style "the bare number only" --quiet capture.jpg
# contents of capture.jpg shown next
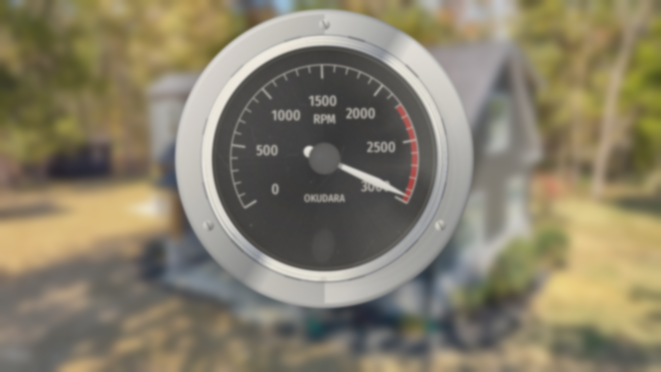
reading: 2950
